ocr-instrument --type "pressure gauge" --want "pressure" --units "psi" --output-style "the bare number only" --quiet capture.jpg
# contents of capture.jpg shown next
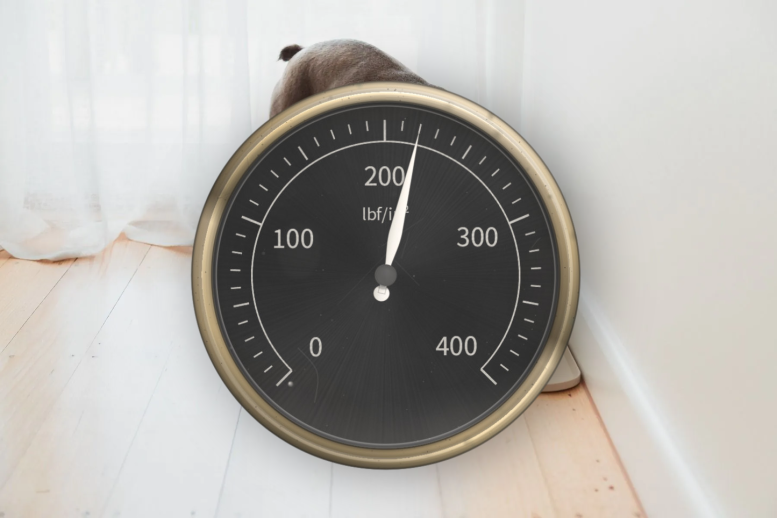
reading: 220
